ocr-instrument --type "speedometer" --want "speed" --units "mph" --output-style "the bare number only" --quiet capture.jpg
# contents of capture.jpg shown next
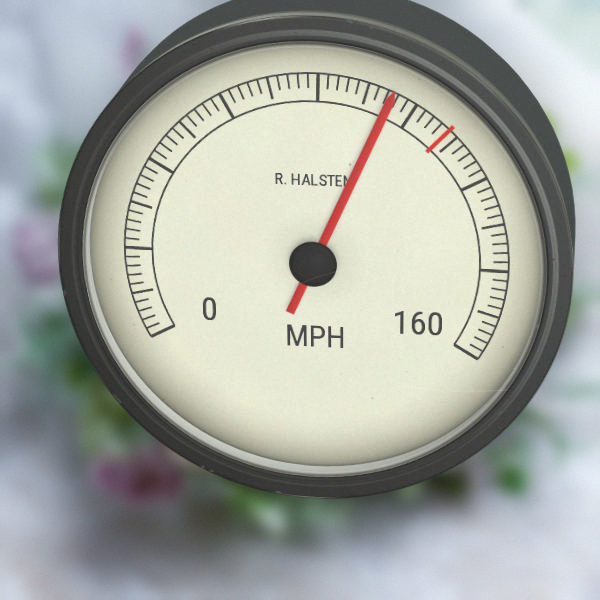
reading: 95
